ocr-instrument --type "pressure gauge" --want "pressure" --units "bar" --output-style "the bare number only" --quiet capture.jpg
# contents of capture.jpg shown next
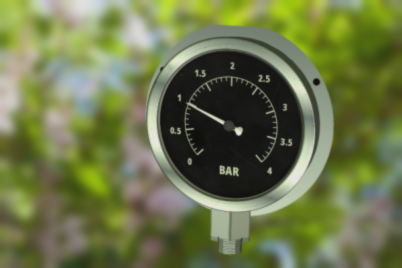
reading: 1
